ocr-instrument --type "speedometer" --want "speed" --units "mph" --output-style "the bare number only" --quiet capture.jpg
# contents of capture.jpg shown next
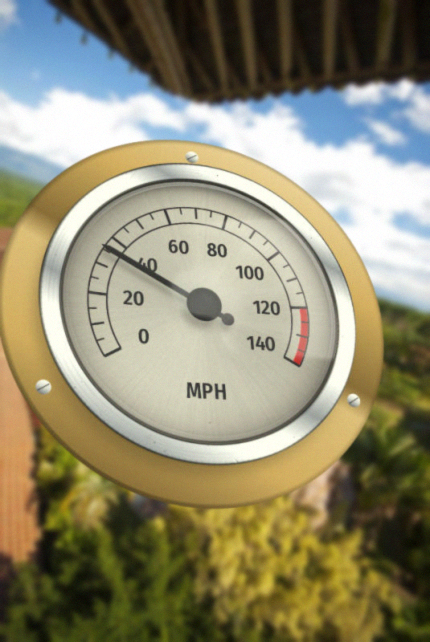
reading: 35
